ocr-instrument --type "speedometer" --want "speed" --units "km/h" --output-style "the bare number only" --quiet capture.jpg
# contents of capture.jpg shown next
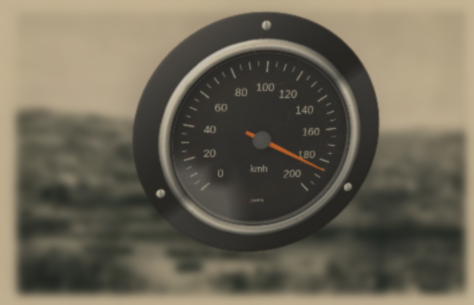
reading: 185
